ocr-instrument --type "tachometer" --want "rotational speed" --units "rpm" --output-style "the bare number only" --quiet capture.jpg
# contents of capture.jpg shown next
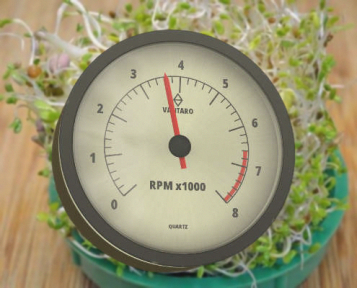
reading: 3600
